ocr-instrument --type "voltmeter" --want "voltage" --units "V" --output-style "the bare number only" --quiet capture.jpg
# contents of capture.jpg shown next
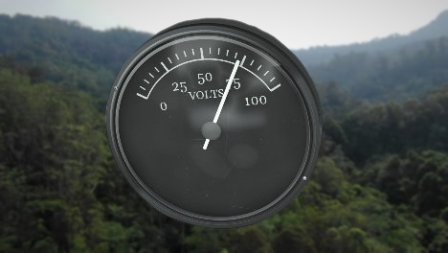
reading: 72.5
